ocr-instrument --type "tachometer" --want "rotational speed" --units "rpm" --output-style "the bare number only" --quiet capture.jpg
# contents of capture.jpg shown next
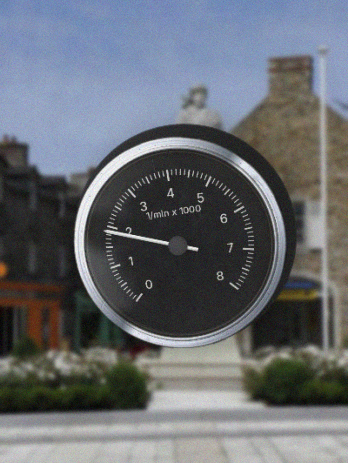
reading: 1900
